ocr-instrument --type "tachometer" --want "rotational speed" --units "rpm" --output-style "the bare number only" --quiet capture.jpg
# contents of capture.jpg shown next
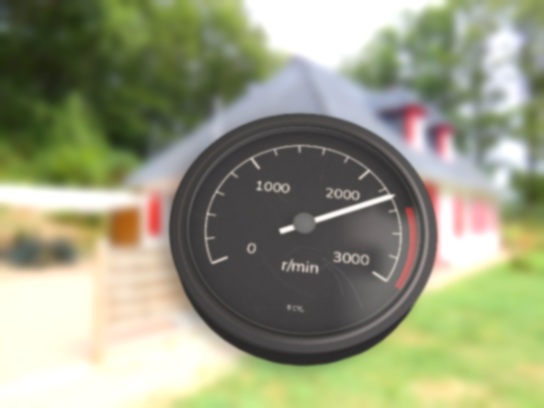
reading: 2300
